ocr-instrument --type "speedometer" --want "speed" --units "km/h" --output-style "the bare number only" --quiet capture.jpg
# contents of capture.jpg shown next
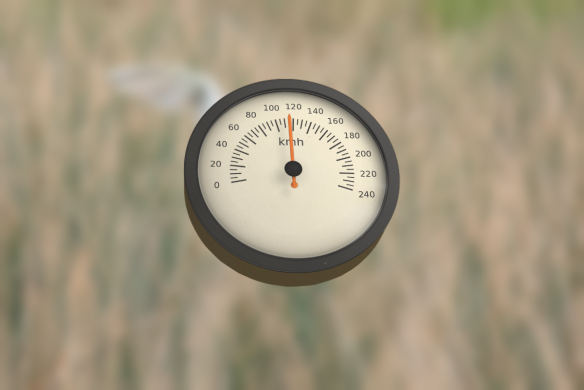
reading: 115
